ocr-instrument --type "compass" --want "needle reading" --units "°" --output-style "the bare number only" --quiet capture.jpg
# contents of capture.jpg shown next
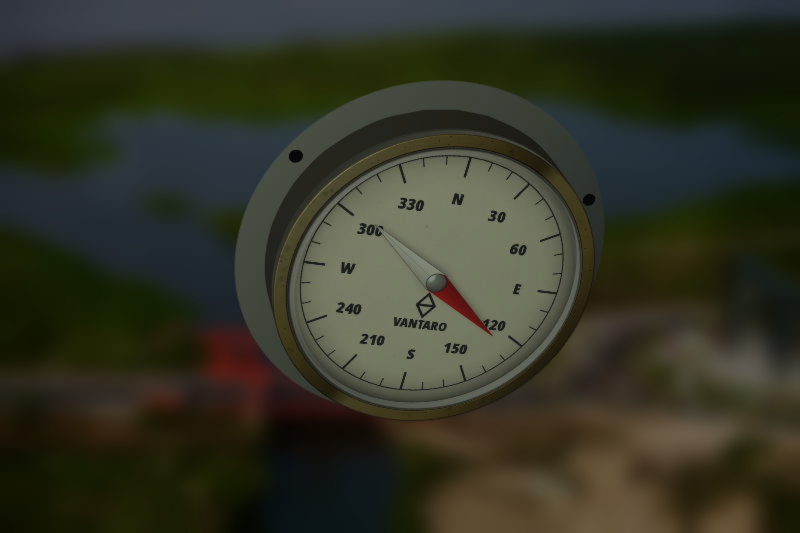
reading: 125
